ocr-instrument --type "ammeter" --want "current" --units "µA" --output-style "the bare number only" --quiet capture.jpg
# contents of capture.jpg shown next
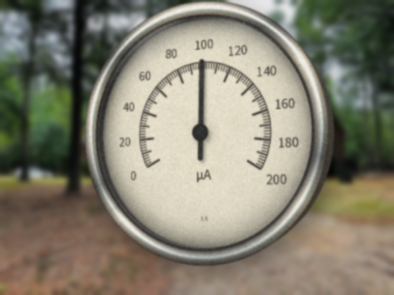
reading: 100
